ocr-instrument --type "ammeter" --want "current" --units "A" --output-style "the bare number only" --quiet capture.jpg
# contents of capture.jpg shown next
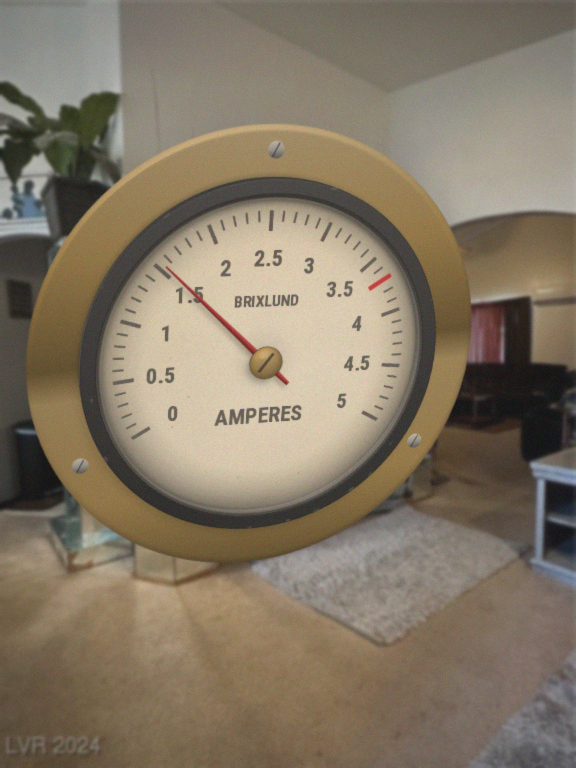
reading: 1.55
